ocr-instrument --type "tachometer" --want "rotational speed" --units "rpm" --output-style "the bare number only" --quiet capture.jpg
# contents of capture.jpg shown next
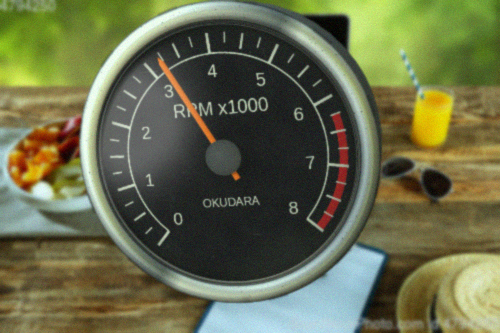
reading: 3250
